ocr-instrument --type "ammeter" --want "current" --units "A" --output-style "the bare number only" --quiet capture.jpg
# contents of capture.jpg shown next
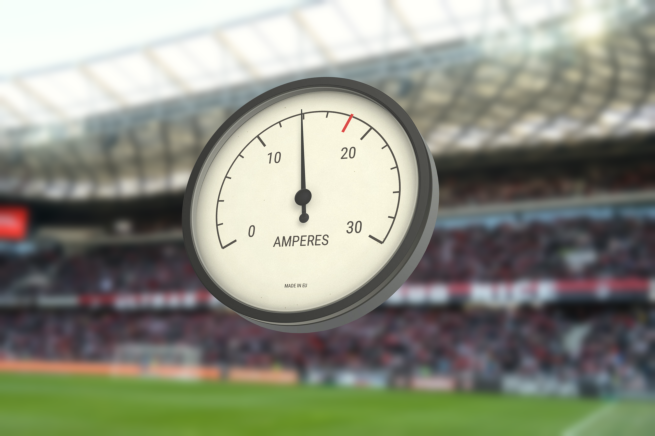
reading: 14
